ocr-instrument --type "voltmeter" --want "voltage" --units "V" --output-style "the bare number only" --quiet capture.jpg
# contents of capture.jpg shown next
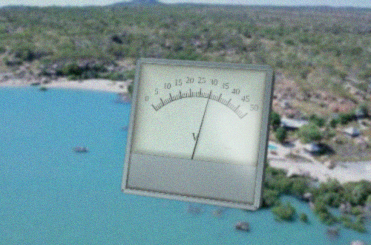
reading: 30
